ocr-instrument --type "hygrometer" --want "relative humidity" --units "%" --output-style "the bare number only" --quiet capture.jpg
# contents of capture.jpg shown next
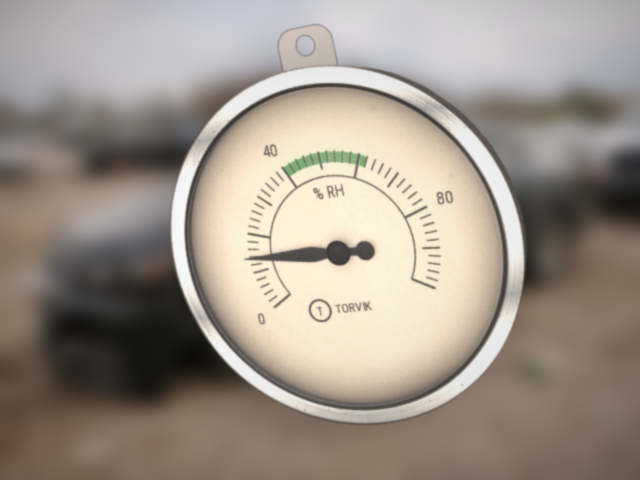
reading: 14
